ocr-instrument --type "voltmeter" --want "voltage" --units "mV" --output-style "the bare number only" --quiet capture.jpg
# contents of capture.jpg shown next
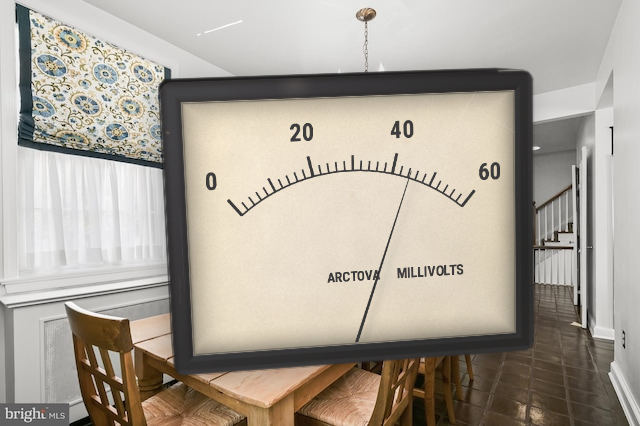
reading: 44
